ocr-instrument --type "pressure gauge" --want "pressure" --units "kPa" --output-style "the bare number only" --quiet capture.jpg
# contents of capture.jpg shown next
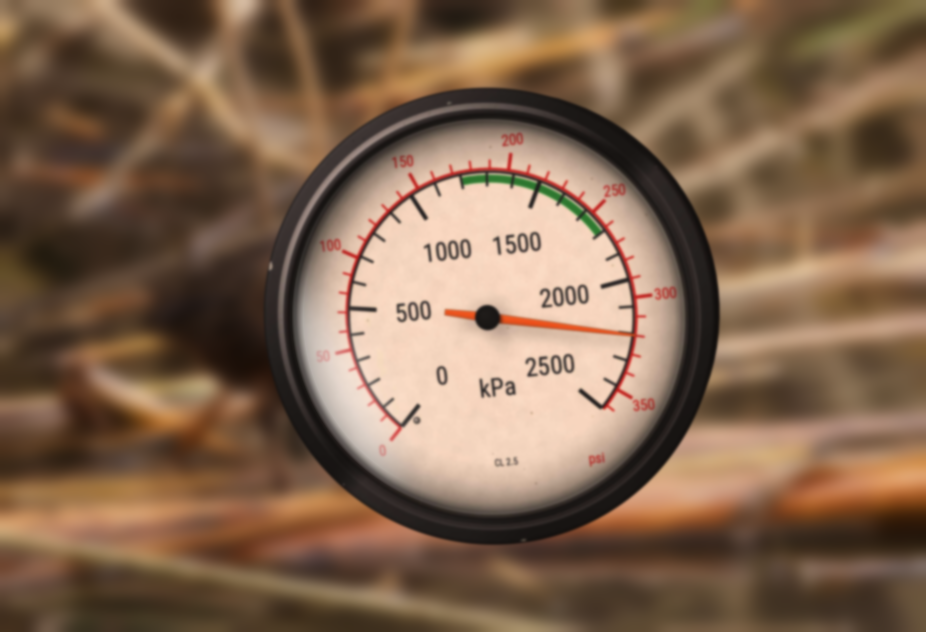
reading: 2200
